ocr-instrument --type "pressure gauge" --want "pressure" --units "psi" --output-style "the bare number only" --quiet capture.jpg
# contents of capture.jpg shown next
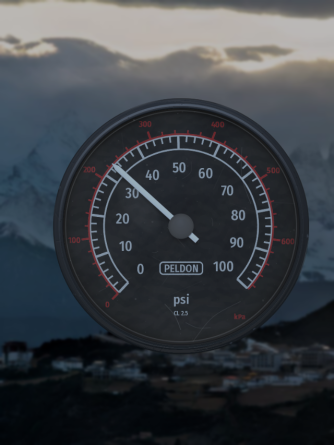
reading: 33
